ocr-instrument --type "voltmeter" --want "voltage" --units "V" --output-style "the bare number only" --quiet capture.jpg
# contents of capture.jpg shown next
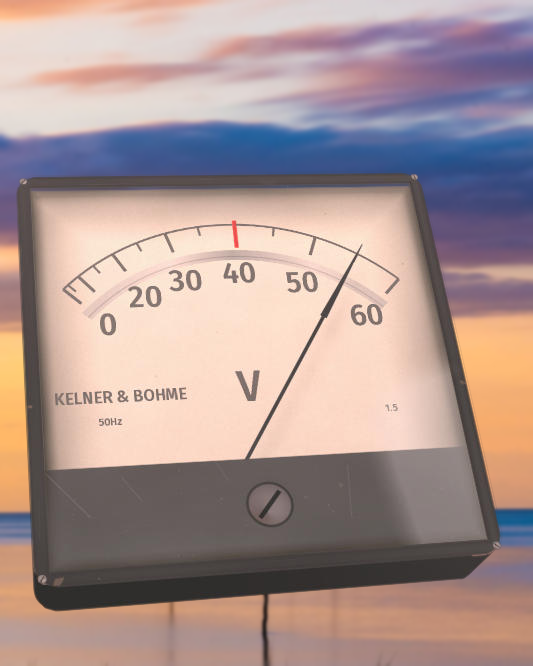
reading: 55
